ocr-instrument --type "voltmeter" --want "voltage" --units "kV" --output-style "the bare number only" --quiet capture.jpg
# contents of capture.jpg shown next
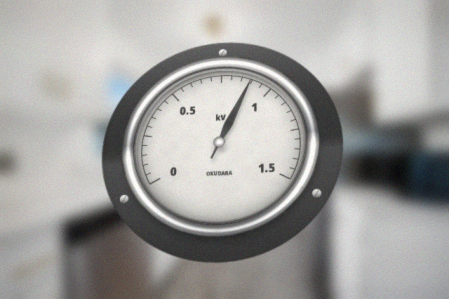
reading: 0.9
